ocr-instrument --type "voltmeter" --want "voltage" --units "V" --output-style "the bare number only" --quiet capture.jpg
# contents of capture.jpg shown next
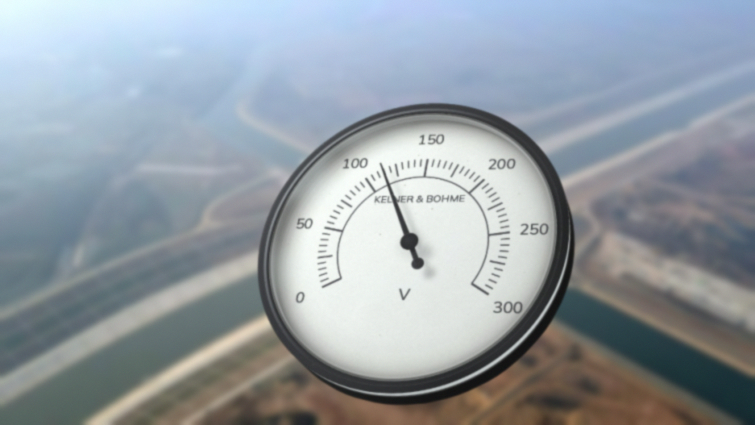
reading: 115
